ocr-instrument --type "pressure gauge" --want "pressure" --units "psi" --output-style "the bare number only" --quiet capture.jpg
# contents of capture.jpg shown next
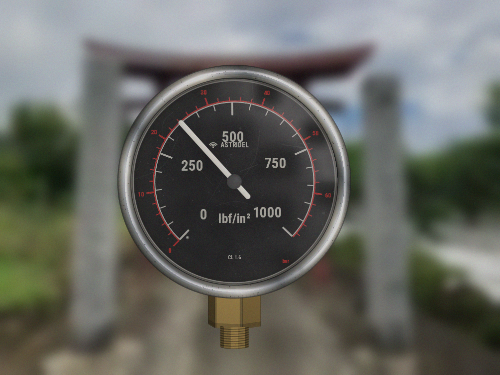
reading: 350
